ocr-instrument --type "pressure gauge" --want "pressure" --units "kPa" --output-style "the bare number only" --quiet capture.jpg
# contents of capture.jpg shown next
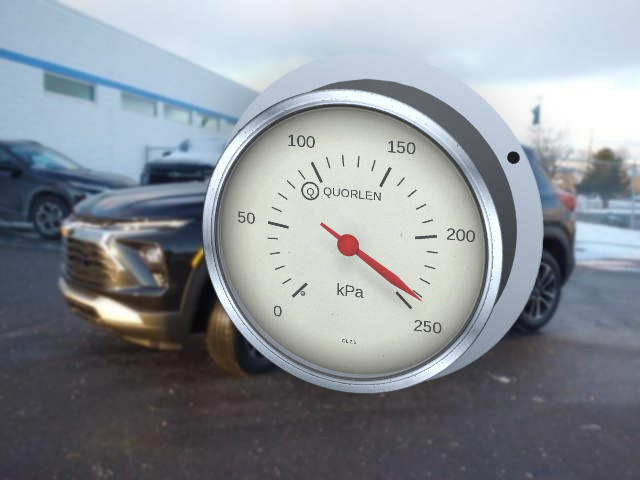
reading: 240
